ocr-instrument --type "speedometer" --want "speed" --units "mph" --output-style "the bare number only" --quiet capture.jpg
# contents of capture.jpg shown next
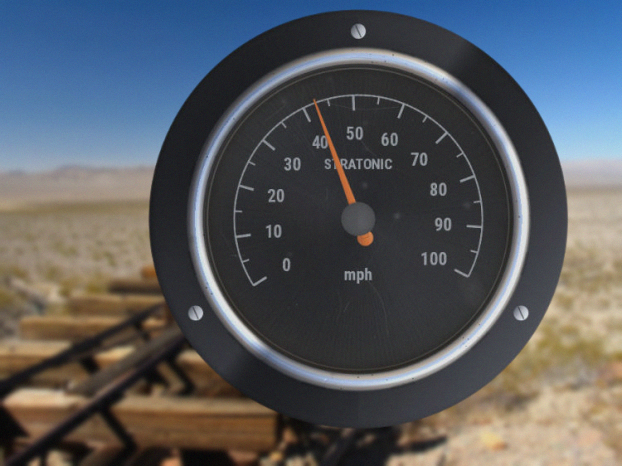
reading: 42.5
